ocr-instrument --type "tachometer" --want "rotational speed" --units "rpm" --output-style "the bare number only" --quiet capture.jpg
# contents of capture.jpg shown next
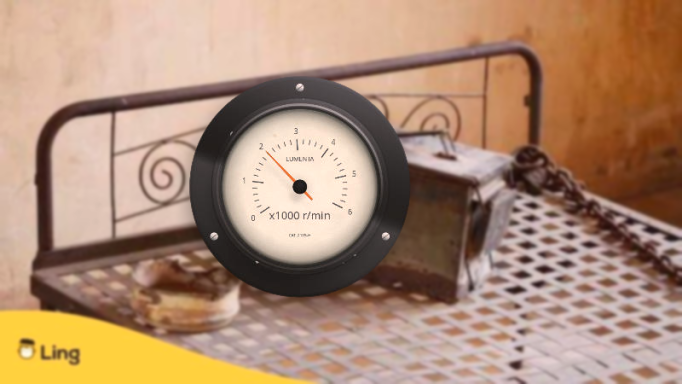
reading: 2000
